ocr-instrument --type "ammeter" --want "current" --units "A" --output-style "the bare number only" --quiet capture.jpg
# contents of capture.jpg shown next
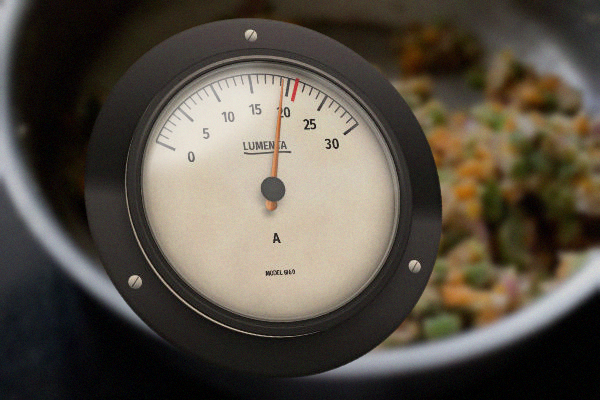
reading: 19
